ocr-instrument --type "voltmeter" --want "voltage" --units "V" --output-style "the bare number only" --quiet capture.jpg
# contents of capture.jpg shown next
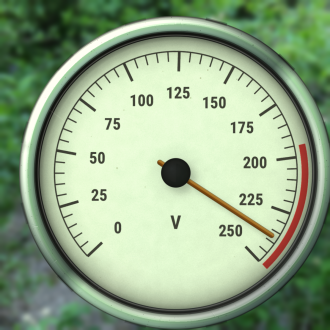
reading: 237.5
